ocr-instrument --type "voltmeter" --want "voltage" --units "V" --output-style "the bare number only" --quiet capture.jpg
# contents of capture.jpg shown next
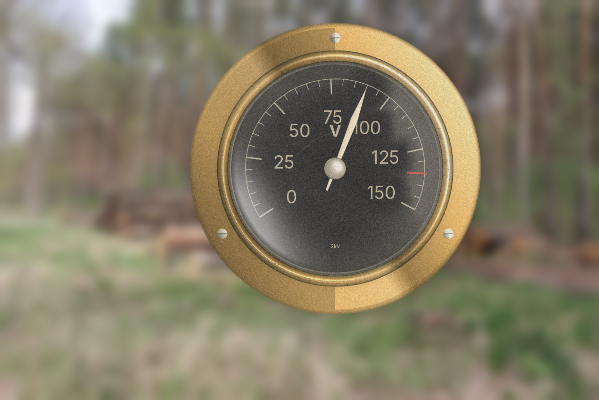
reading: 90
